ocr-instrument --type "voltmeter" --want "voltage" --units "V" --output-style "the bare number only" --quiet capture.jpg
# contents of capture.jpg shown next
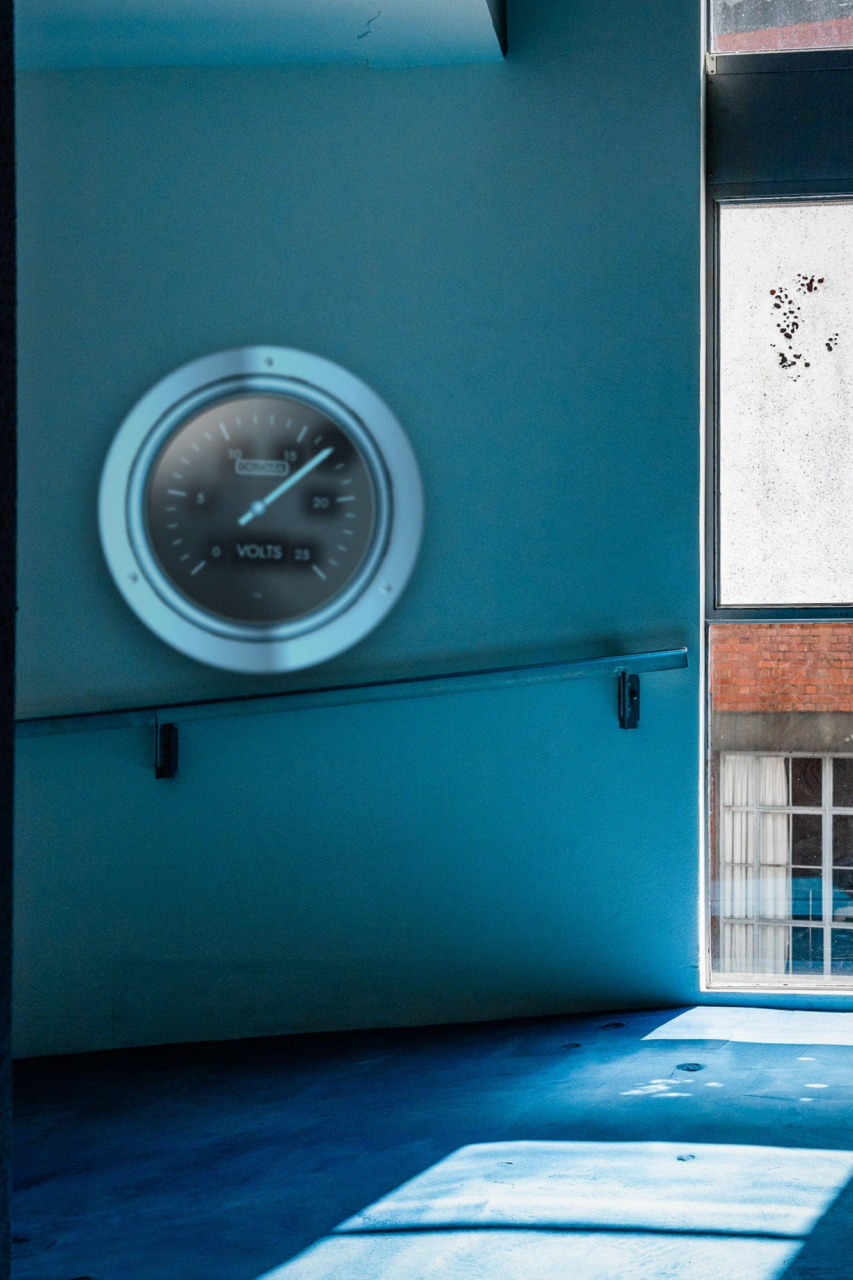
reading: 17
